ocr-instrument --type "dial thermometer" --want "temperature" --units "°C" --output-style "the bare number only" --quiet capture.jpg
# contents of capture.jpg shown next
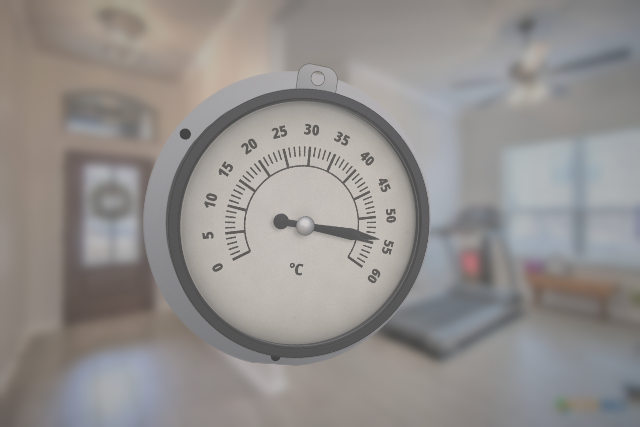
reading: 54
